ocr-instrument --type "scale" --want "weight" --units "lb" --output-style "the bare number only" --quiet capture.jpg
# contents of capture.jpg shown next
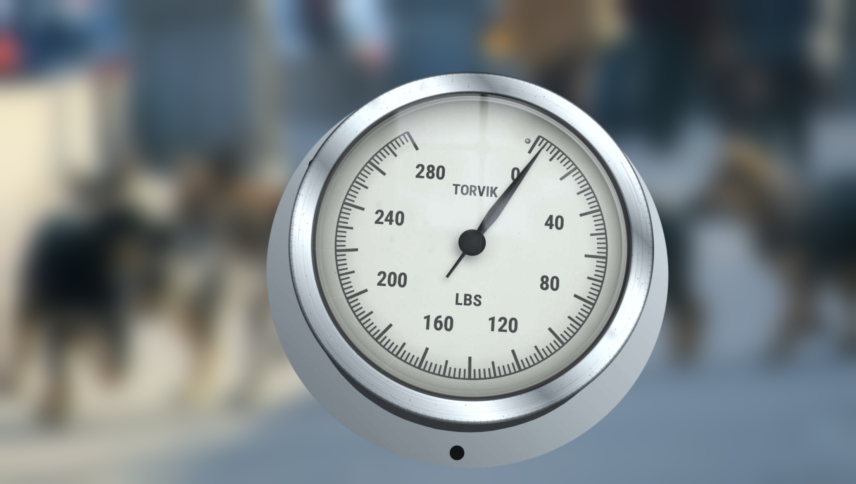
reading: 4
